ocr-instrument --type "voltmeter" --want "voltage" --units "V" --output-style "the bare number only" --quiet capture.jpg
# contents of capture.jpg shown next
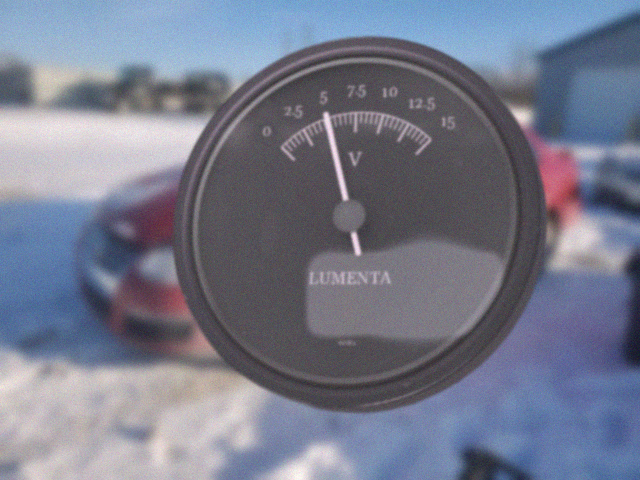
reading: 5
